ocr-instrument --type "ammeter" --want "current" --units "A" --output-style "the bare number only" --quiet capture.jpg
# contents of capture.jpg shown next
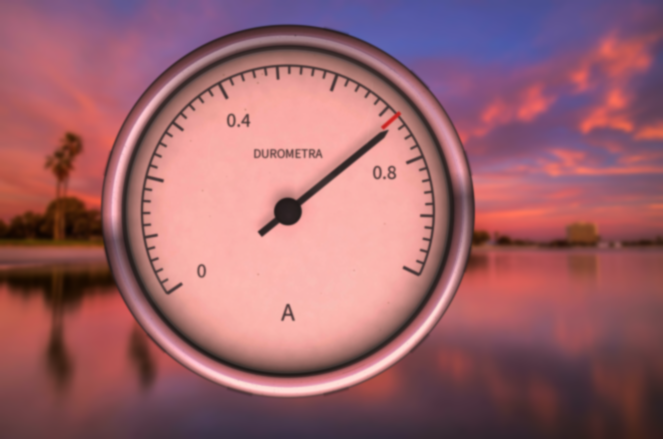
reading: 0.73
